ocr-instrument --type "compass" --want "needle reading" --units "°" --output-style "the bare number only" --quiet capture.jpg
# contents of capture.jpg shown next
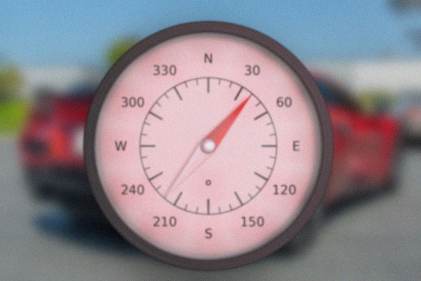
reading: 40
